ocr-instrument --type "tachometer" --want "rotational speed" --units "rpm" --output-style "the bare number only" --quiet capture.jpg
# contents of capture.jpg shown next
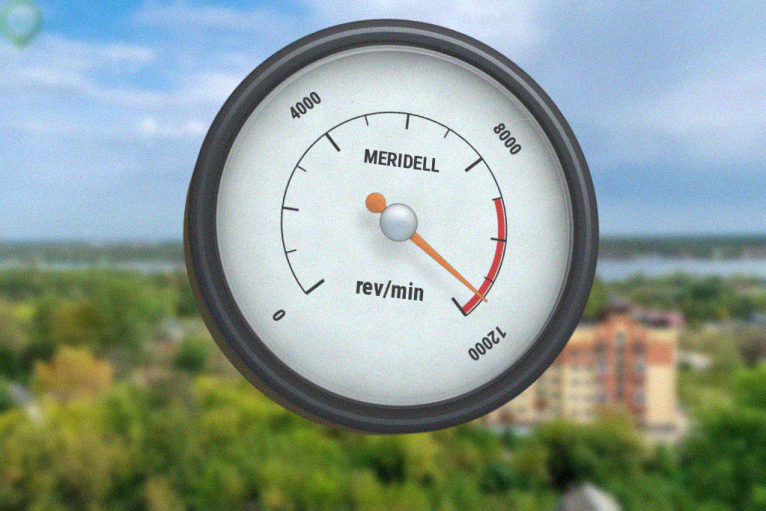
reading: 11500
